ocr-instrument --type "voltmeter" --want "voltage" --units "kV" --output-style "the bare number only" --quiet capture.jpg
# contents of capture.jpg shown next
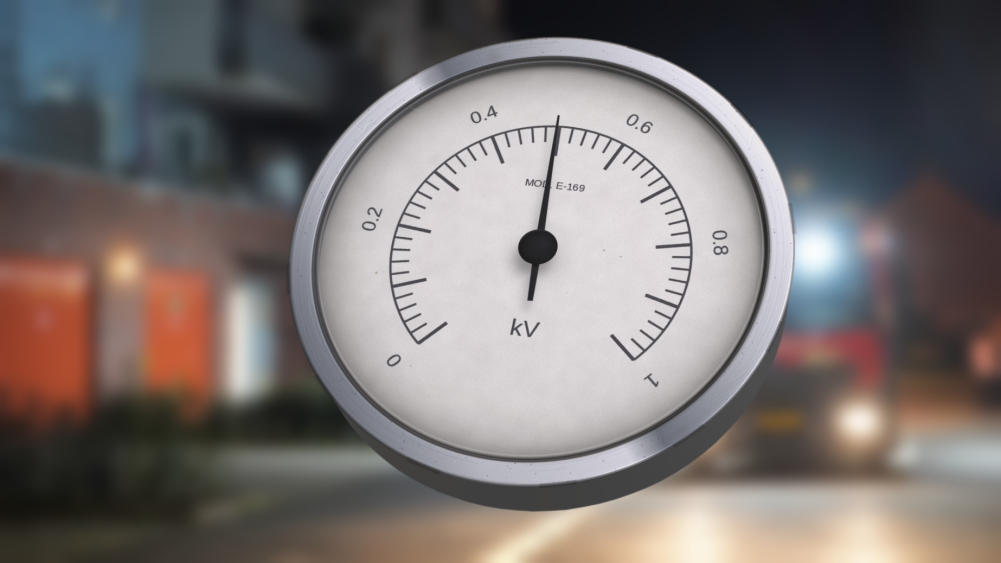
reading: 0.5
